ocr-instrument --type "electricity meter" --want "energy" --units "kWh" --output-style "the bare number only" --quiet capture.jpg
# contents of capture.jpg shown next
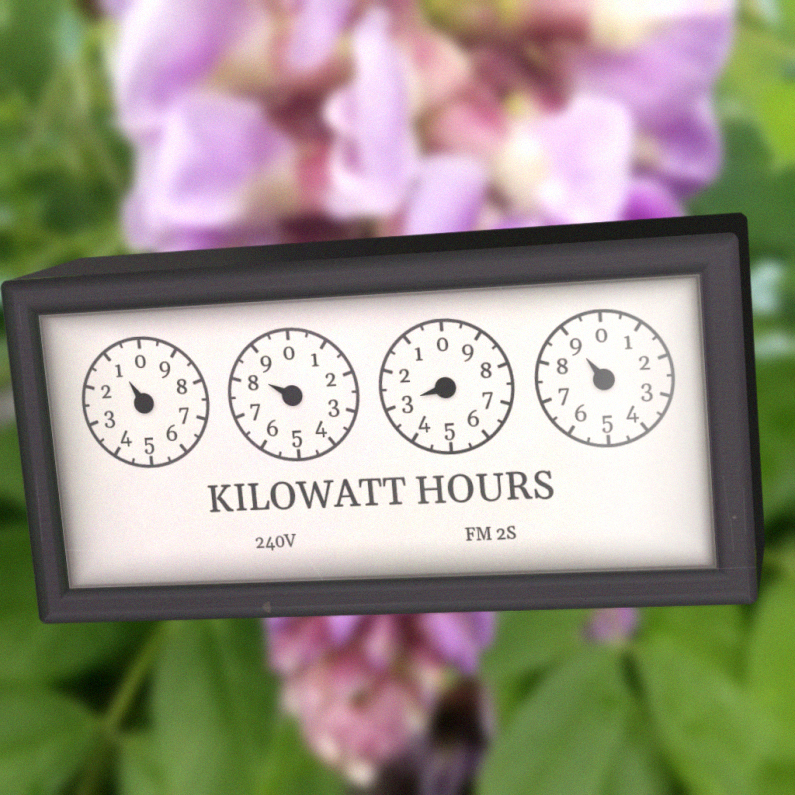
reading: 829
